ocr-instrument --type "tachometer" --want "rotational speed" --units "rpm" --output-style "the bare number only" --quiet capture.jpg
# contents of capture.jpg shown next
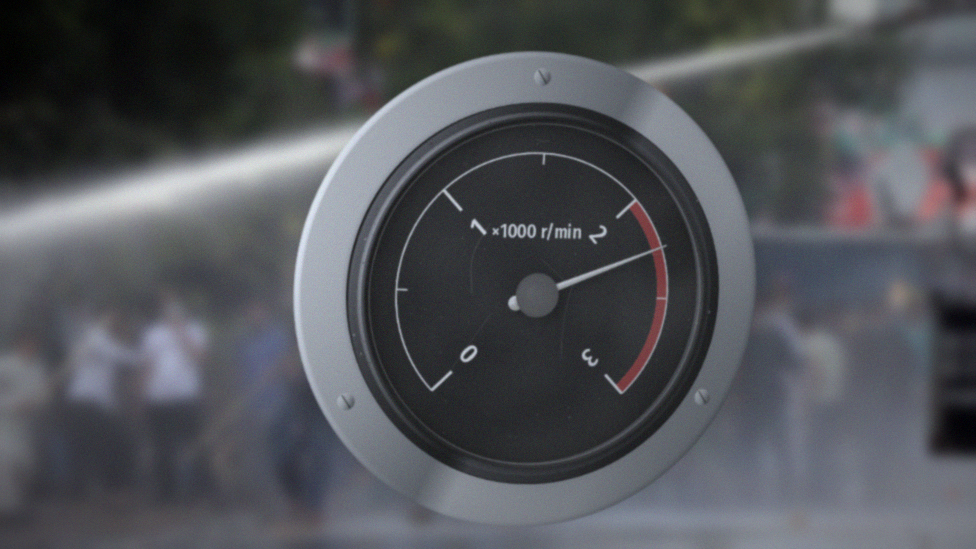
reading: 2250
